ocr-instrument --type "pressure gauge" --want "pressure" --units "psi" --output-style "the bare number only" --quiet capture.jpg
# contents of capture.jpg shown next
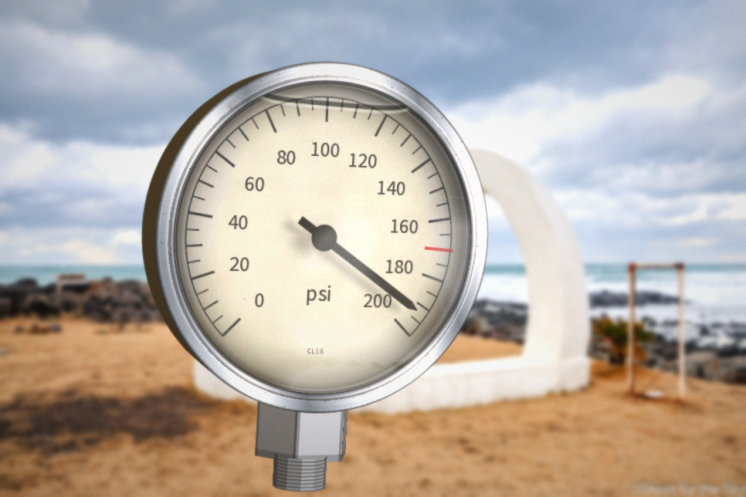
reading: 192.5
